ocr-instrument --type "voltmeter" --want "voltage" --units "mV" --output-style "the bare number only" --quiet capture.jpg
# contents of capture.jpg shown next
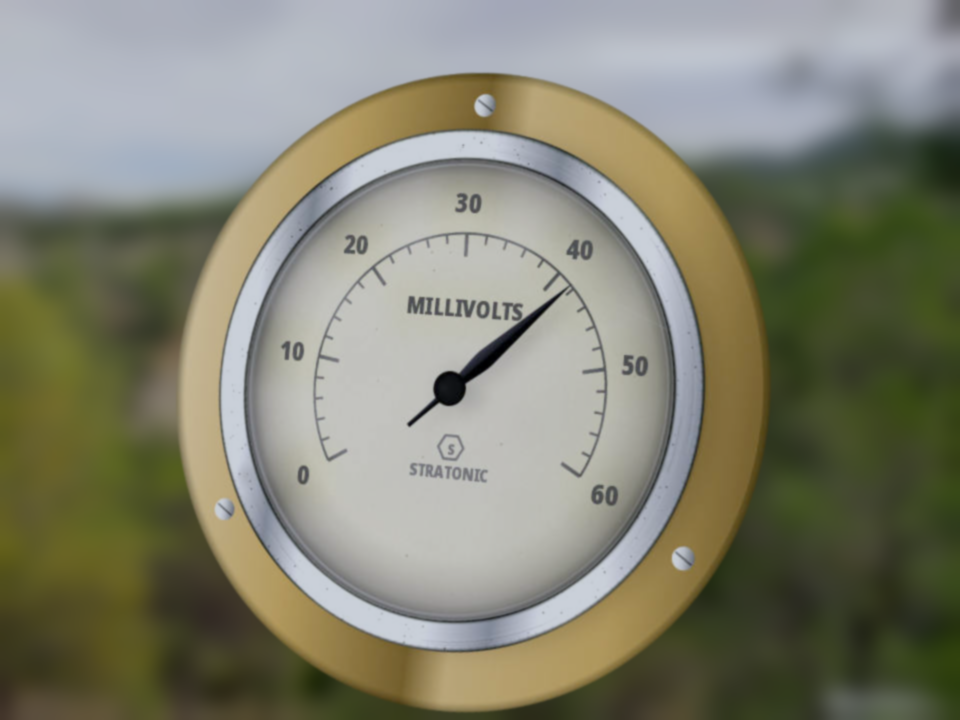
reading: 42
